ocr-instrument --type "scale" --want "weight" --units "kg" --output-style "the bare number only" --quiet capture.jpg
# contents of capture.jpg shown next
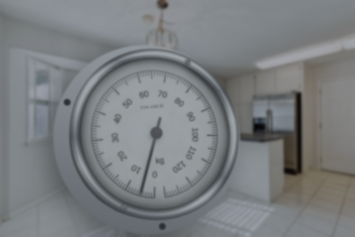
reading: 5
